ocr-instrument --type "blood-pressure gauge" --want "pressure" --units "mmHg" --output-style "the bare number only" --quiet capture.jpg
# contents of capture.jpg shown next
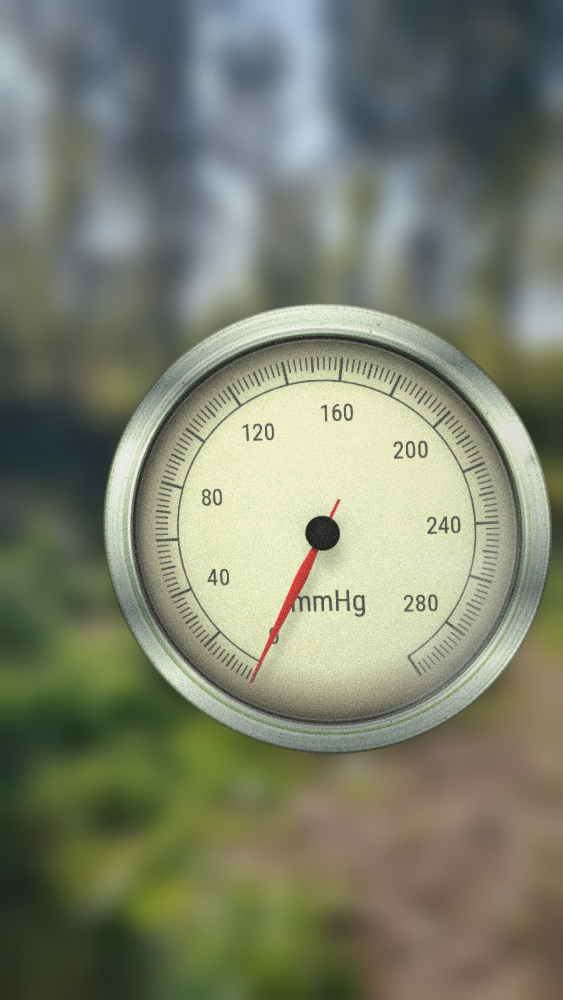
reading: 0
